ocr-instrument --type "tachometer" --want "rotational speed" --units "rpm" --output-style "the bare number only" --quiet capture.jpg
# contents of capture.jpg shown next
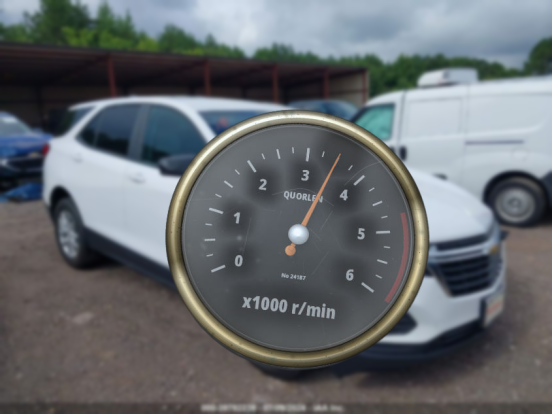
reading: 3500
